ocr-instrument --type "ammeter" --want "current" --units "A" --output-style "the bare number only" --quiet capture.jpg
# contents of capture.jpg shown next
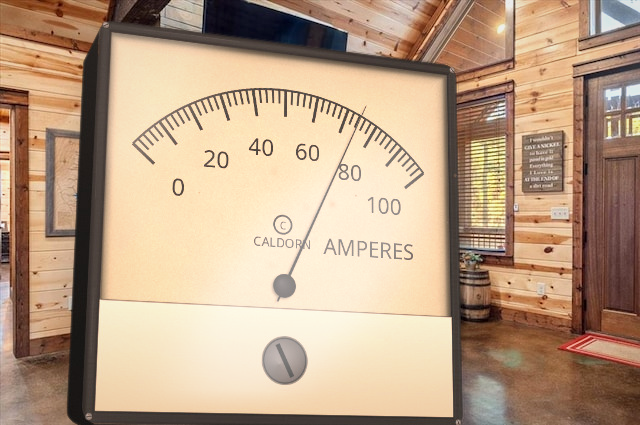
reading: 74
